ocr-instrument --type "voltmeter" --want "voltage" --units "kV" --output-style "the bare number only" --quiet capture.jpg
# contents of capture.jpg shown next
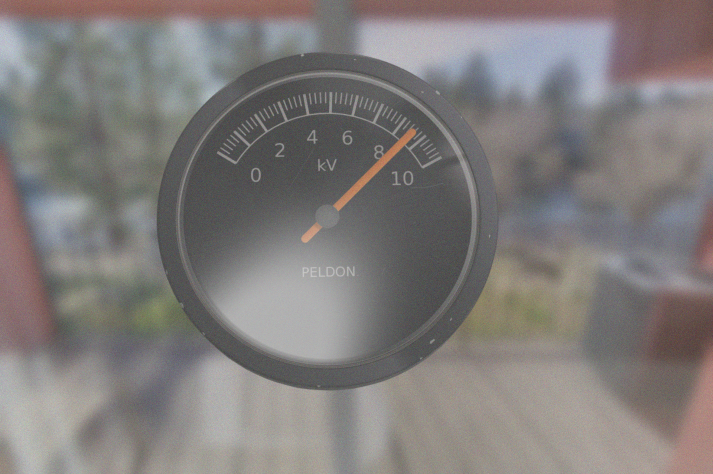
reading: 8.6
